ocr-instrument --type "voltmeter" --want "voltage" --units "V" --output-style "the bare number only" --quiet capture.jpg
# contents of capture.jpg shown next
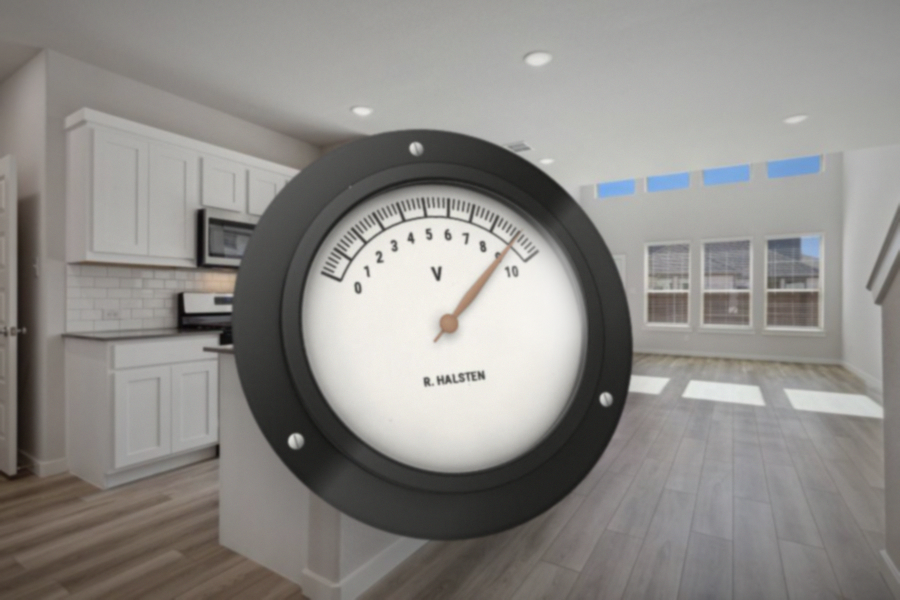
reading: 9
